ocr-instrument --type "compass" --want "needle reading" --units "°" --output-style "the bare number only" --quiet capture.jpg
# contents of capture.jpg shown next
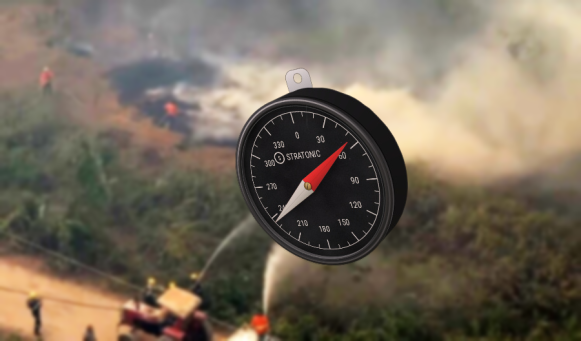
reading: 55
